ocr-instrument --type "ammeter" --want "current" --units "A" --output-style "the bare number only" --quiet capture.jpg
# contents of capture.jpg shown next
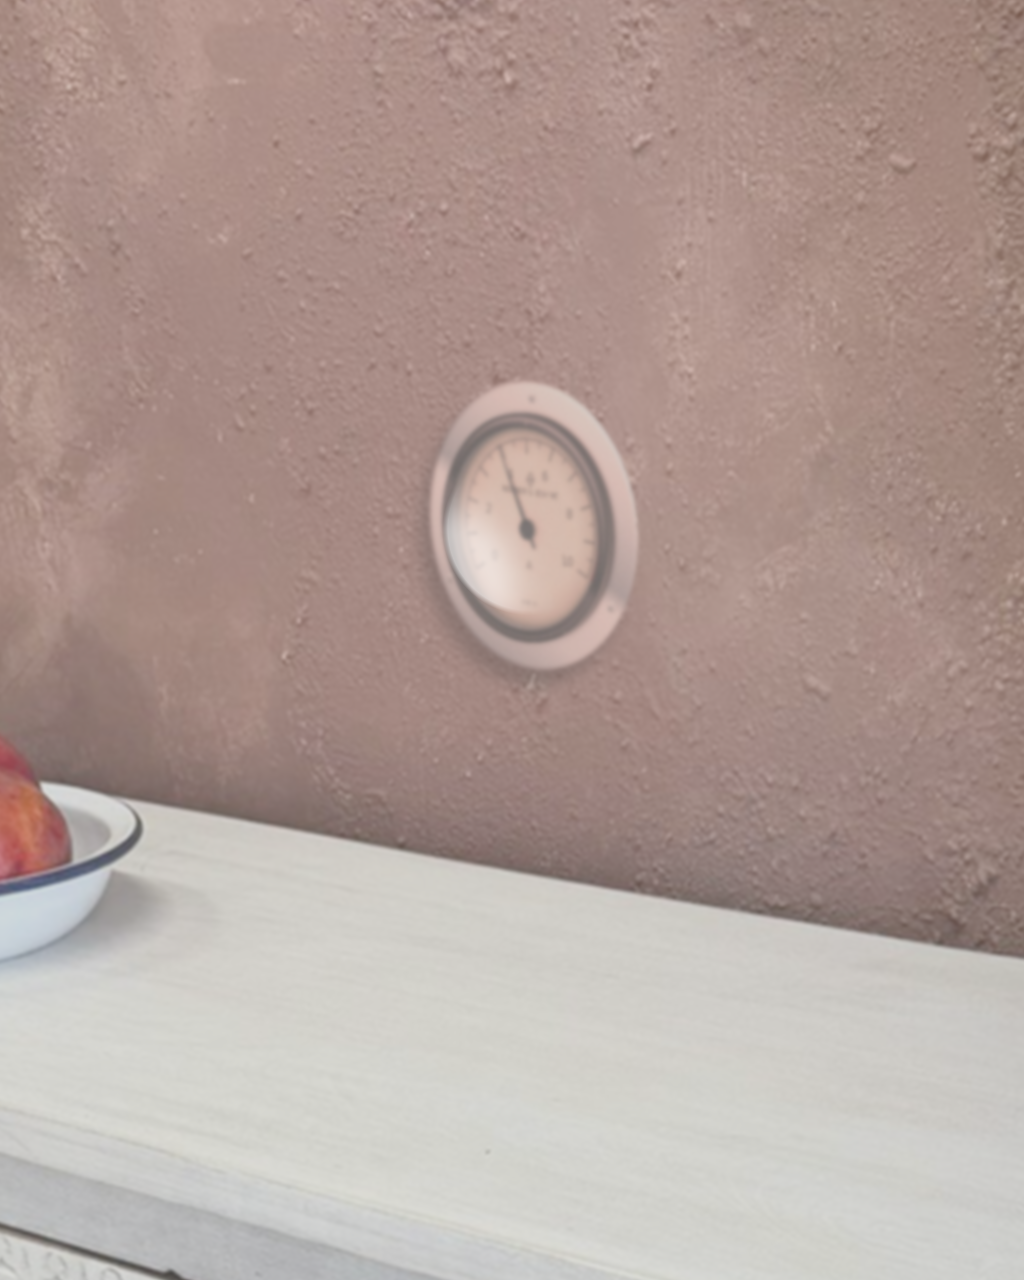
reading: 4
